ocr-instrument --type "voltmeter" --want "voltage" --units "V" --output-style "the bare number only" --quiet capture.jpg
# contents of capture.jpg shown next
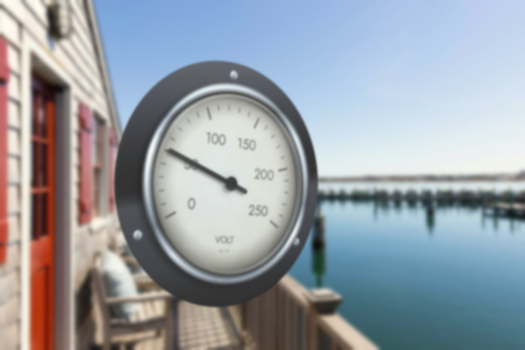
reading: 50
